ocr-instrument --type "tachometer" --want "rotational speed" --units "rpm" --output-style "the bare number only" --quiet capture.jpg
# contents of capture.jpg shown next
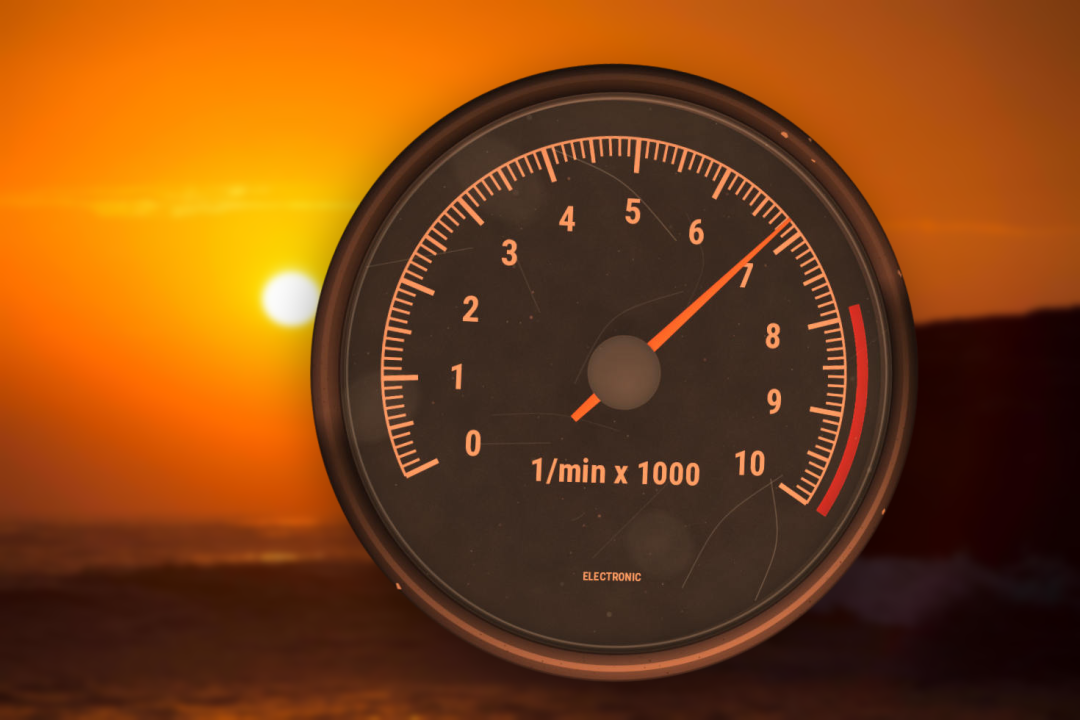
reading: 6800
